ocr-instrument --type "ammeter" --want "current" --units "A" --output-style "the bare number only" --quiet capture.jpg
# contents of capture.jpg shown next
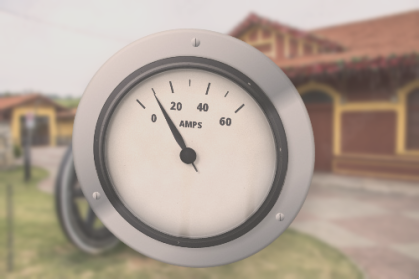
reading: 10
